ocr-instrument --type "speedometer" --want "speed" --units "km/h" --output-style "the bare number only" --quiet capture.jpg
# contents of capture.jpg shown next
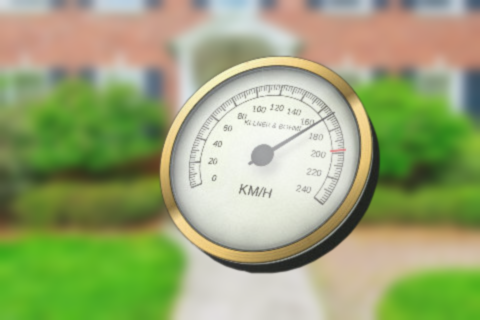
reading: 170
